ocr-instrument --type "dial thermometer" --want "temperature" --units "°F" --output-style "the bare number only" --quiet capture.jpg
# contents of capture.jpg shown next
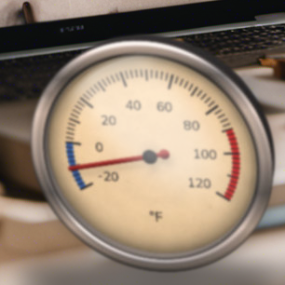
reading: -10
